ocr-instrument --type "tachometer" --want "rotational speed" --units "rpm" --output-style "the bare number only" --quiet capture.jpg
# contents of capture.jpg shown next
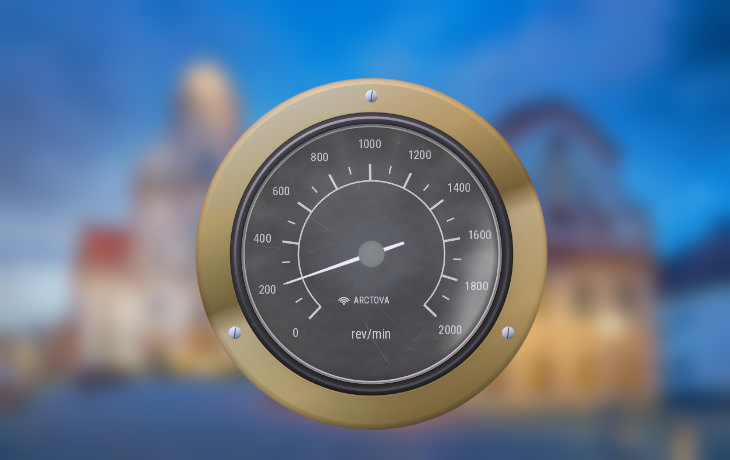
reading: 200
